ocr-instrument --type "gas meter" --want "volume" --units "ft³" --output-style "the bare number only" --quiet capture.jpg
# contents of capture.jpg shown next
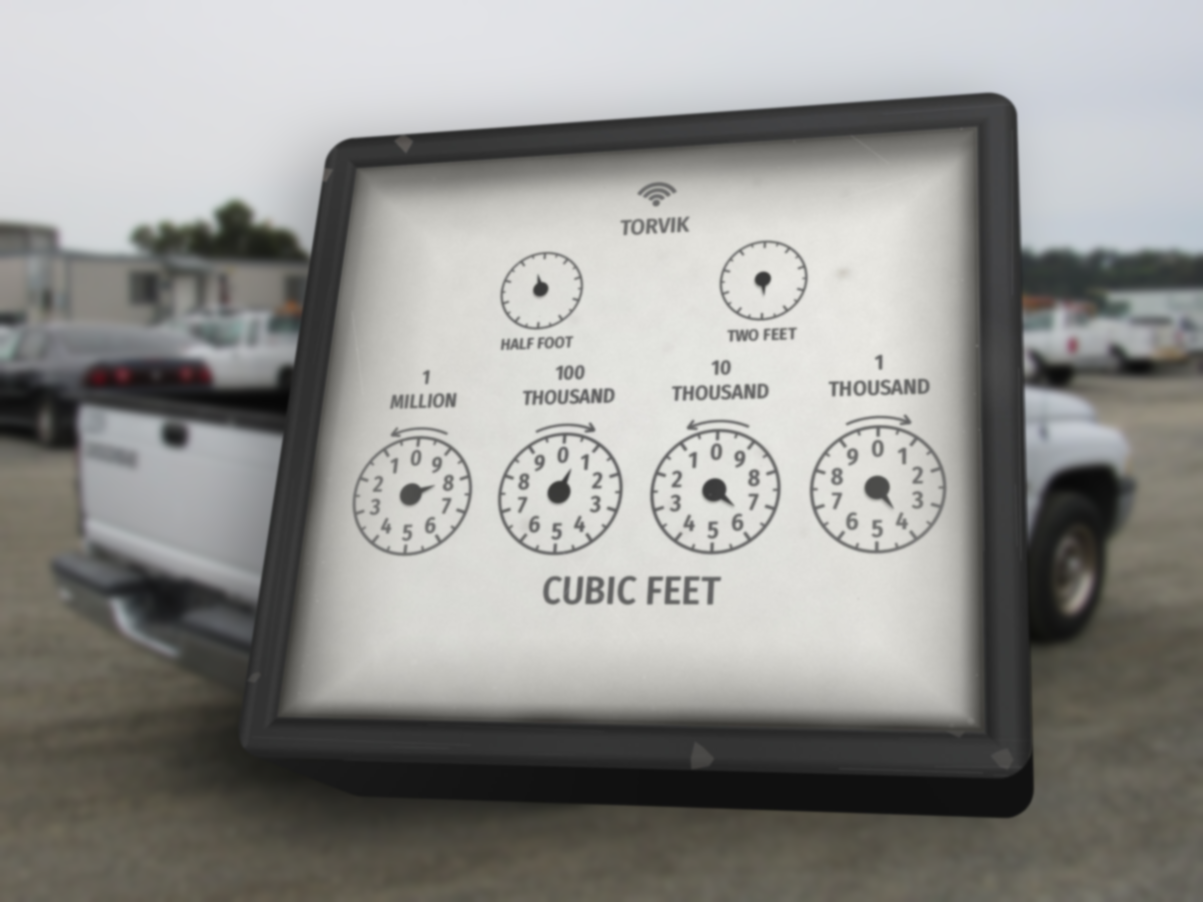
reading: 806400
